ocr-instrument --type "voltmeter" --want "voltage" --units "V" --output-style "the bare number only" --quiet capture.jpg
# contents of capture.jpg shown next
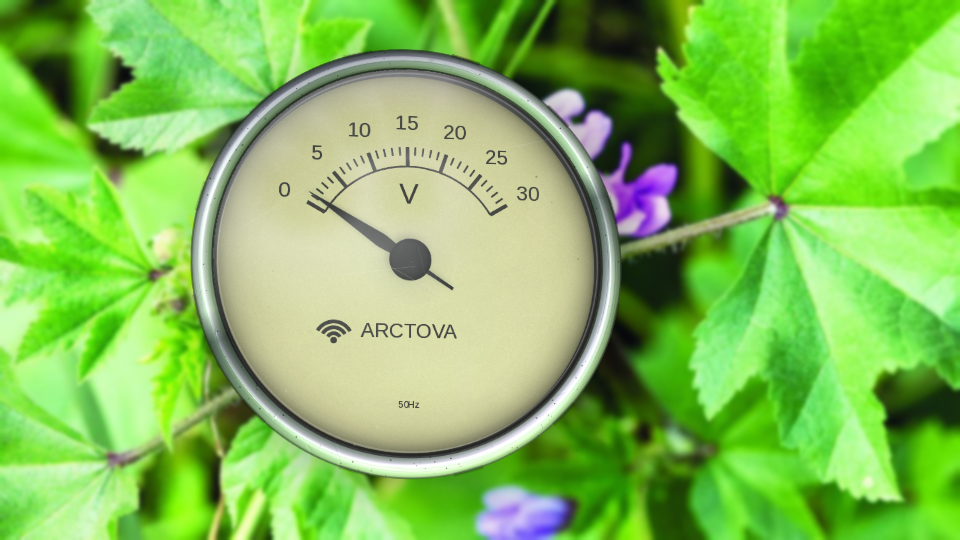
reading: 1
